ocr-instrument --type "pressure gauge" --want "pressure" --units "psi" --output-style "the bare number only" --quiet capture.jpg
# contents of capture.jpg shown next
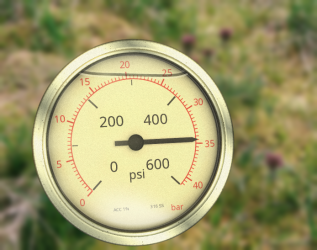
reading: 500
